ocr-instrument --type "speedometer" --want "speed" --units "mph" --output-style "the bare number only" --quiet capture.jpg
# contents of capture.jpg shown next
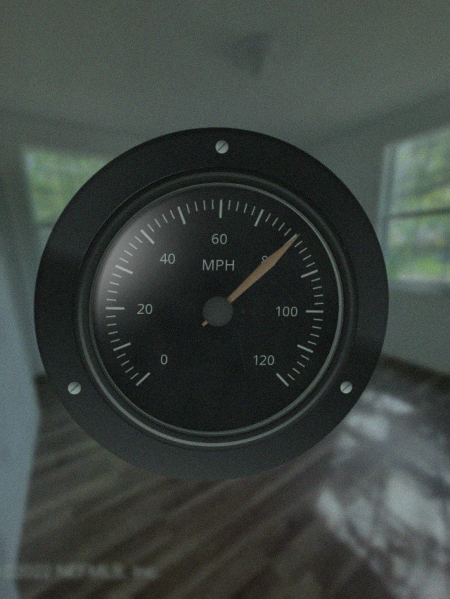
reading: 80
